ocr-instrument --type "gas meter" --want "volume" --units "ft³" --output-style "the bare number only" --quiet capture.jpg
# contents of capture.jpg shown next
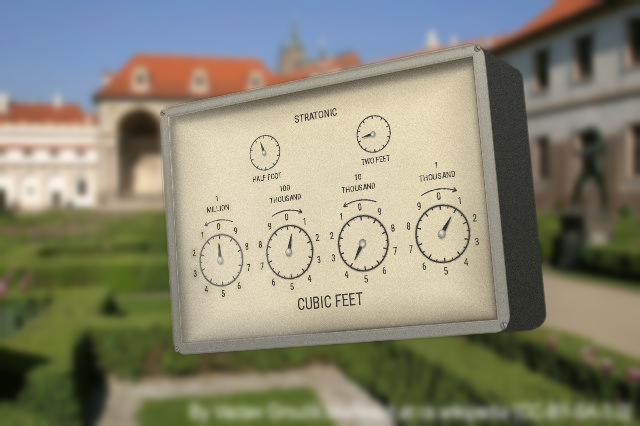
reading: 4100
